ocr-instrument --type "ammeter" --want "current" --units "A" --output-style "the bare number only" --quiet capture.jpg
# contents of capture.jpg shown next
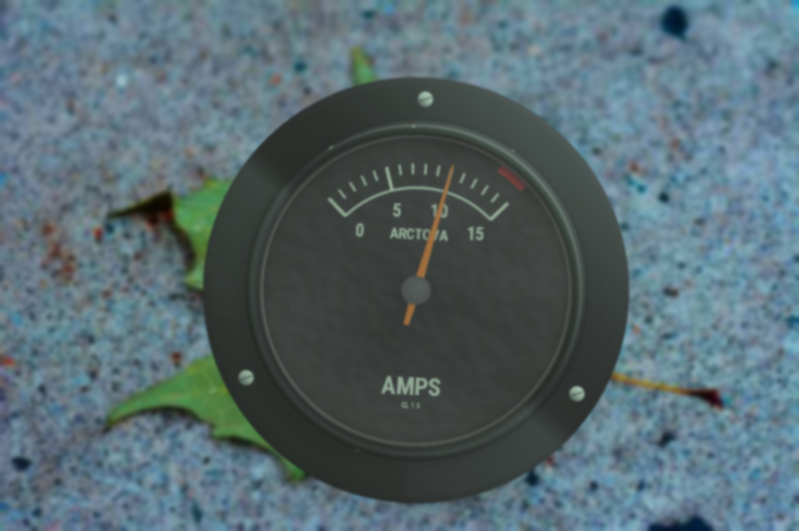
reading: 10
